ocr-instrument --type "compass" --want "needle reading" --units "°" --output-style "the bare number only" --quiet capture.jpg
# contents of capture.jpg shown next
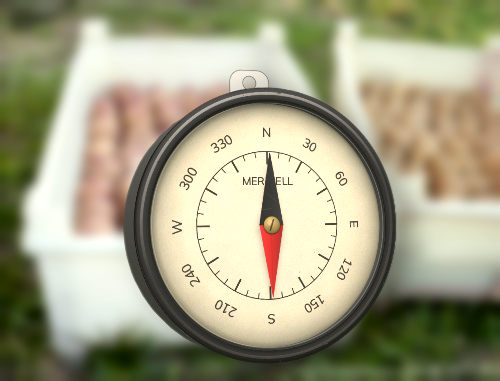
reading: 180
